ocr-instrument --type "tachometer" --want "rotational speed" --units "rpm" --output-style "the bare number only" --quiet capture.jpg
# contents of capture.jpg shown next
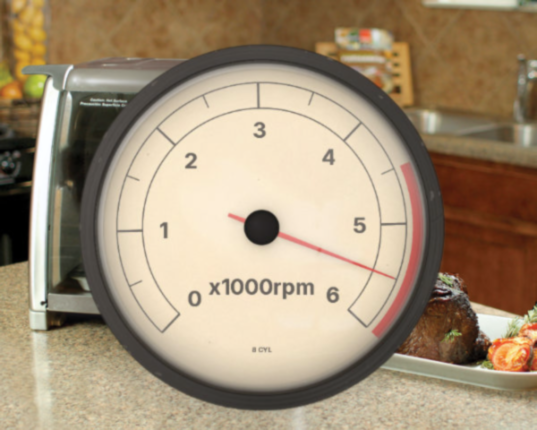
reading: 5500
